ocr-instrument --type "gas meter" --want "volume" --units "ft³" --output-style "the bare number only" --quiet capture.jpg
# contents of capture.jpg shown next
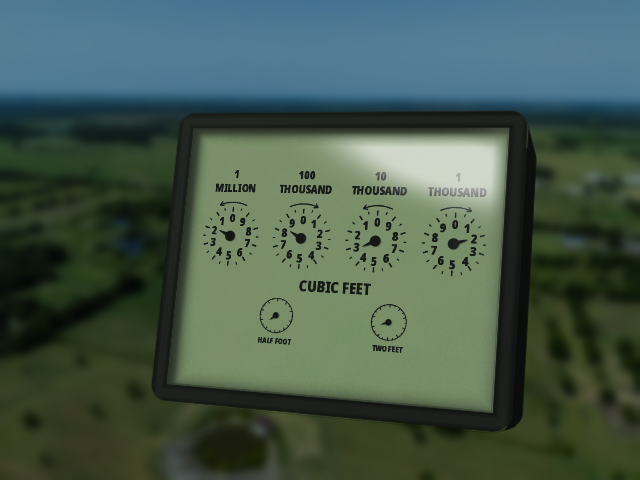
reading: 183200
